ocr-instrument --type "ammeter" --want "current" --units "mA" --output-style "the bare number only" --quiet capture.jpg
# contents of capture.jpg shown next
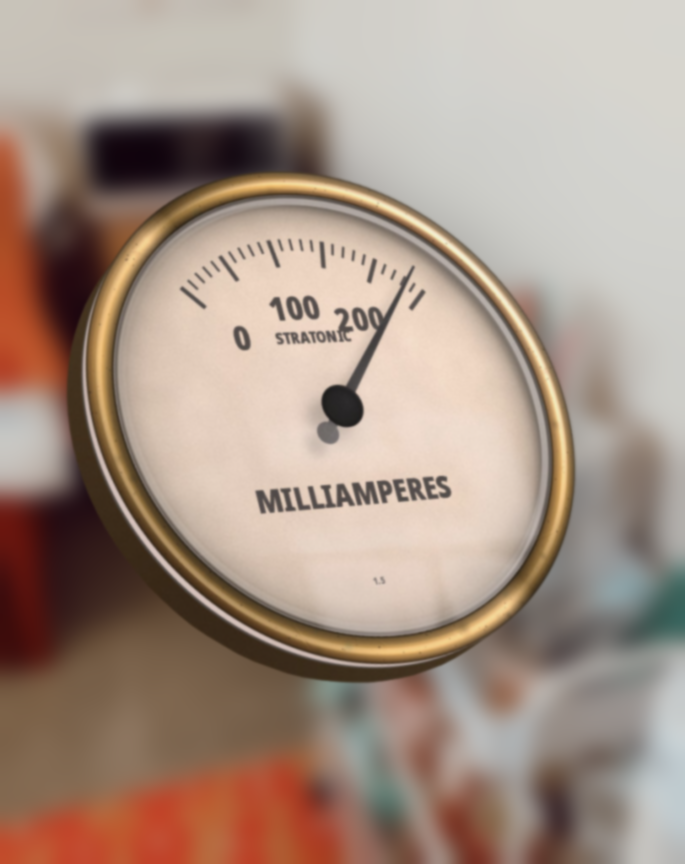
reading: 230
